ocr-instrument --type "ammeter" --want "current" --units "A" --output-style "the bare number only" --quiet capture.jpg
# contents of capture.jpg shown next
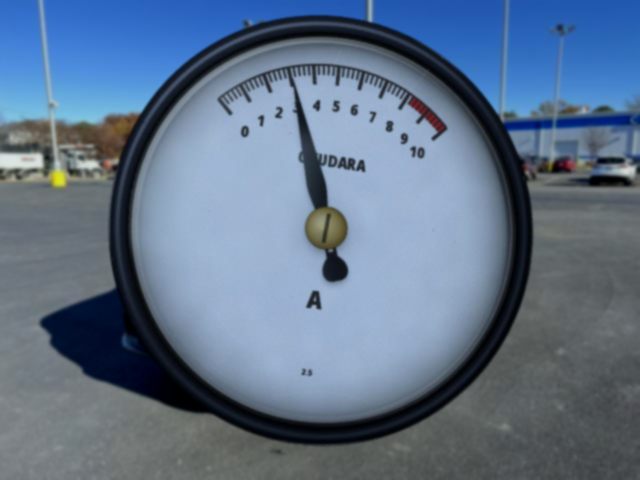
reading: 3
